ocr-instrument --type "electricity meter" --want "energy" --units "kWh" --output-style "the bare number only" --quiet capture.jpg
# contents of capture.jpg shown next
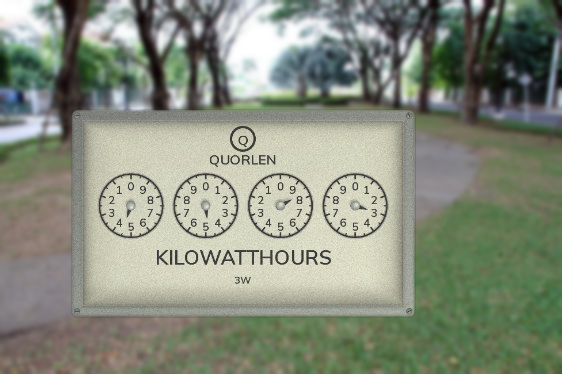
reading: 4483
